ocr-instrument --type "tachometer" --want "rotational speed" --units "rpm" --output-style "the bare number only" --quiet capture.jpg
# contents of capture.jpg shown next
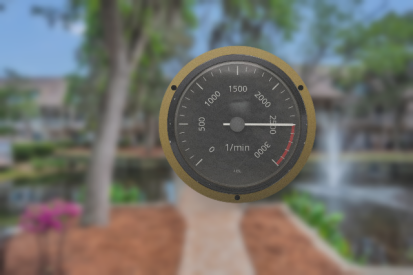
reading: 2500
